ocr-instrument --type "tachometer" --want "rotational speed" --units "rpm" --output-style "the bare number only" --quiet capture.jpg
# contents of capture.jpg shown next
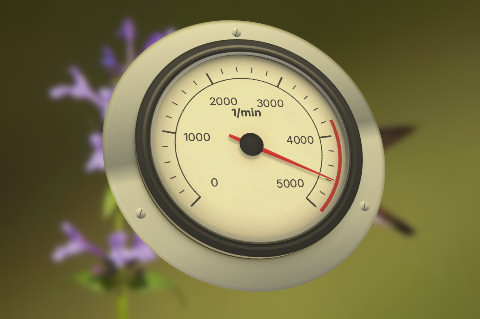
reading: 4600
